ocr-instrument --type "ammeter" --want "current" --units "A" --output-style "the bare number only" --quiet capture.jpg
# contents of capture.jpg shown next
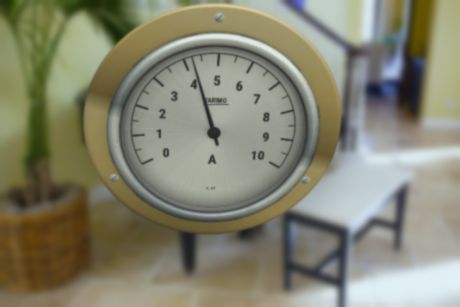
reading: 4.25
